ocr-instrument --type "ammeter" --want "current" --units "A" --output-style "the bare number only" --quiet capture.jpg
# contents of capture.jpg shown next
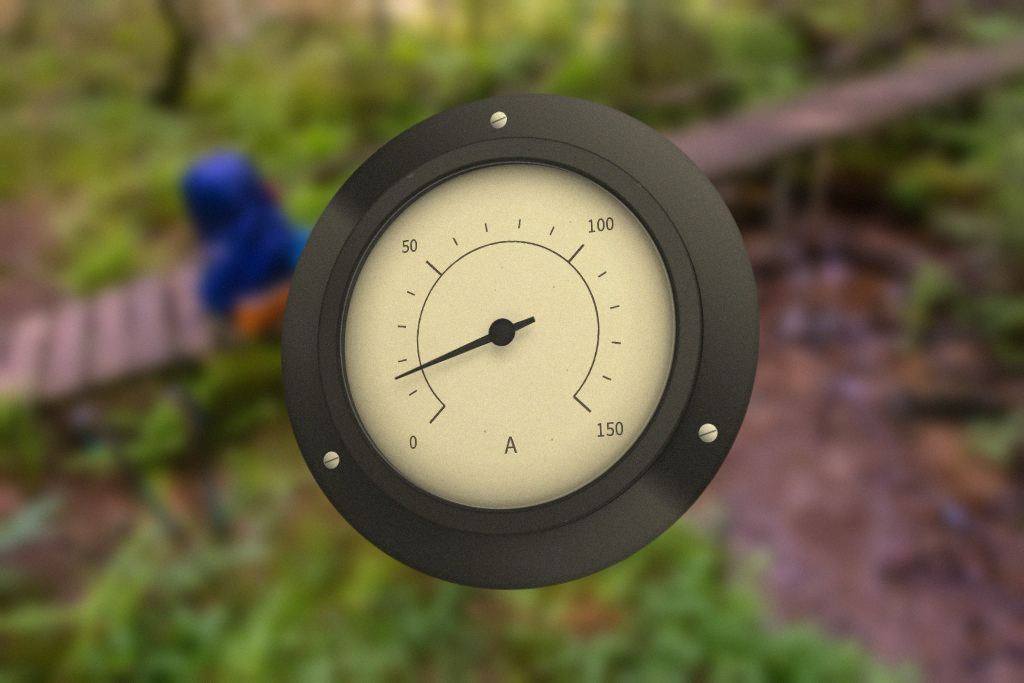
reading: 15
